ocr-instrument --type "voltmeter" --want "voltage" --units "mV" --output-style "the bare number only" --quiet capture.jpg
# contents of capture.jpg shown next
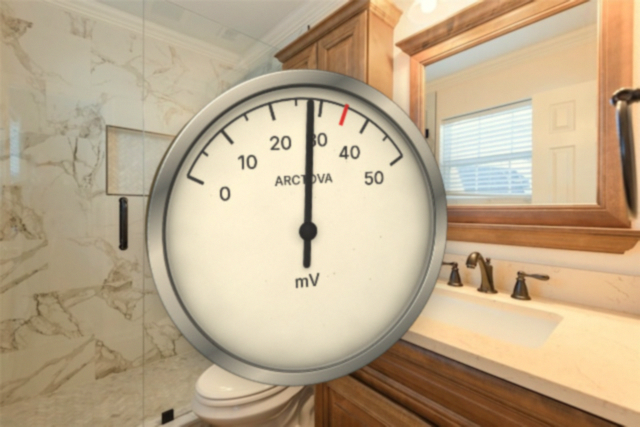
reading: 27.5
